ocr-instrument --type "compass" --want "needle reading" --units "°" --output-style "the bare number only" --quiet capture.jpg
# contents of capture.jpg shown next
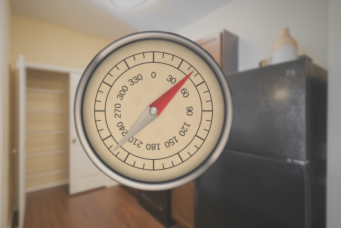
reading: 45
